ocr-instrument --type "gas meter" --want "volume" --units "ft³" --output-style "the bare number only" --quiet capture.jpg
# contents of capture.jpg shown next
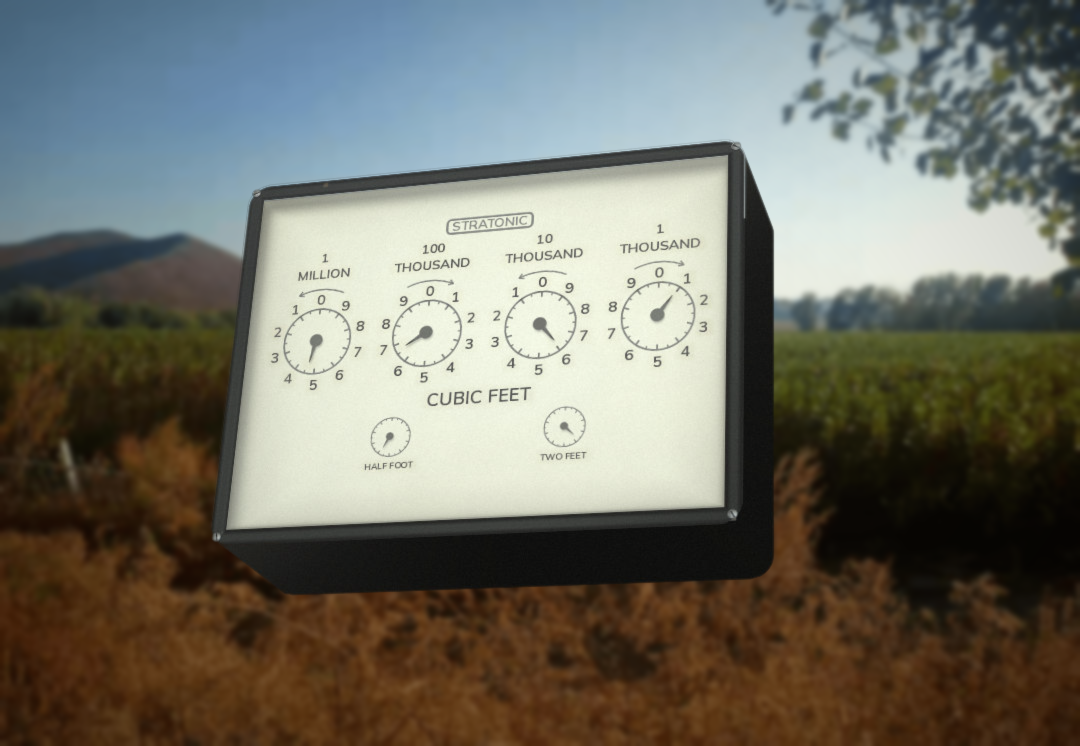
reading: 466100
